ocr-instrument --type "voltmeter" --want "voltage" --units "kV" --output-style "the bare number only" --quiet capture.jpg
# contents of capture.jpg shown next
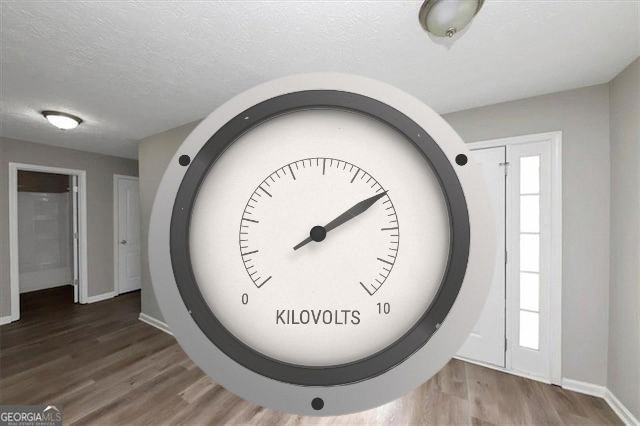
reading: 7
